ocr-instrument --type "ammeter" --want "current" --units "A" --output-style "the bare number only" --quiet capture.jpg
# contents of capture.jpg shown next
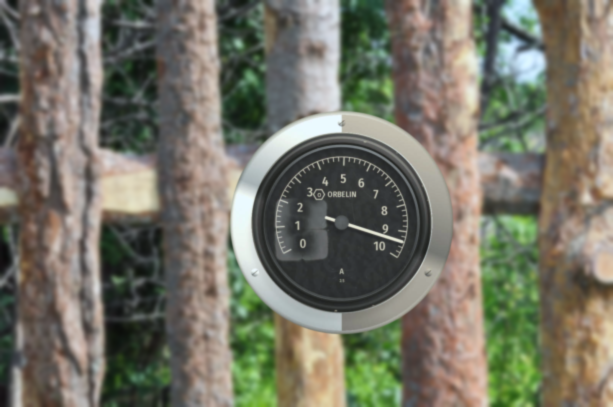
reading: 9.4
